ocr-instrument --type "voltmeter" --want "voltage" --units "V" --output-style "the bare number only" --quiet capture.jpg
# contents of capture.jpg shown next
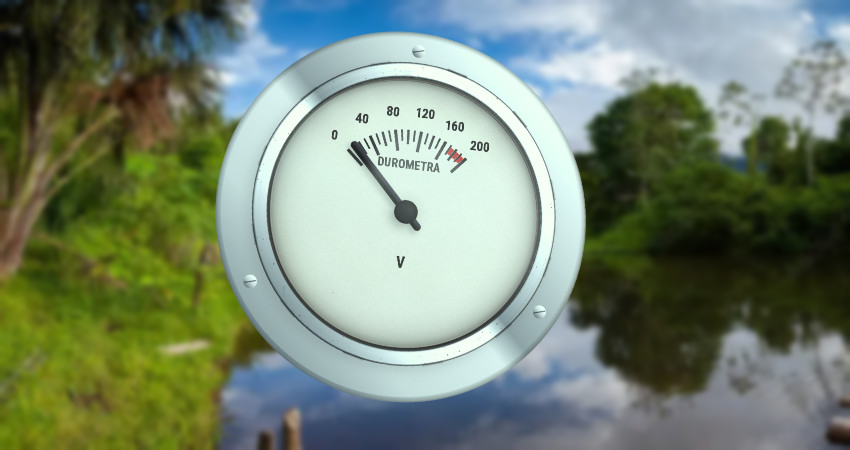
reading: 10
